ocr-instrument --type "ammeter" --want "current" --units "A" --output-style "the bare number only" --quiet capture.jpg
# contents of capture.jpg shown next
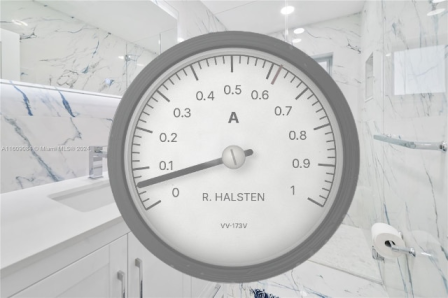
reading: 0.06
